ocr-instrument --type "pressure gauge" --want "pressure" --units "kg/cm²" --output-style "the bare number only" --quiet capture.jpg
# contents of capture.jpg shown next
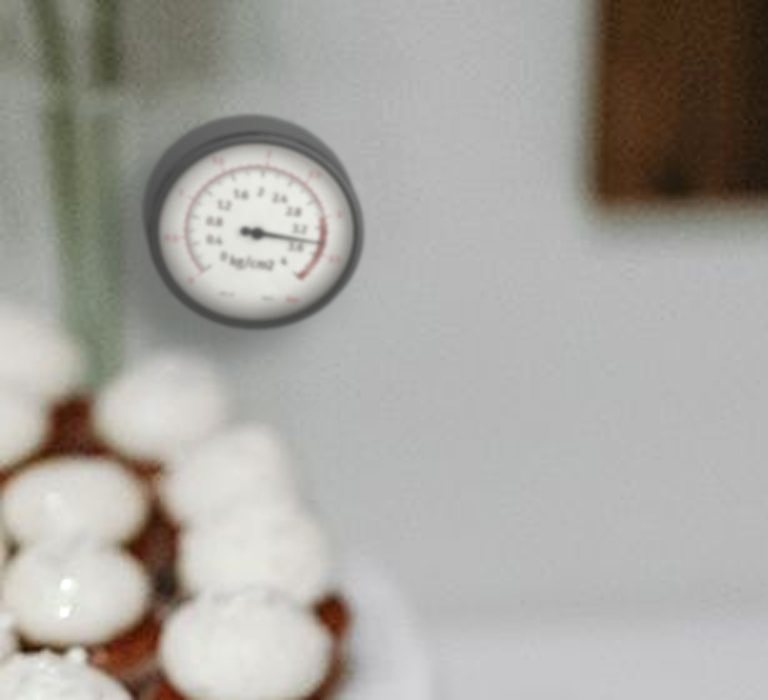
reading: 3.4
